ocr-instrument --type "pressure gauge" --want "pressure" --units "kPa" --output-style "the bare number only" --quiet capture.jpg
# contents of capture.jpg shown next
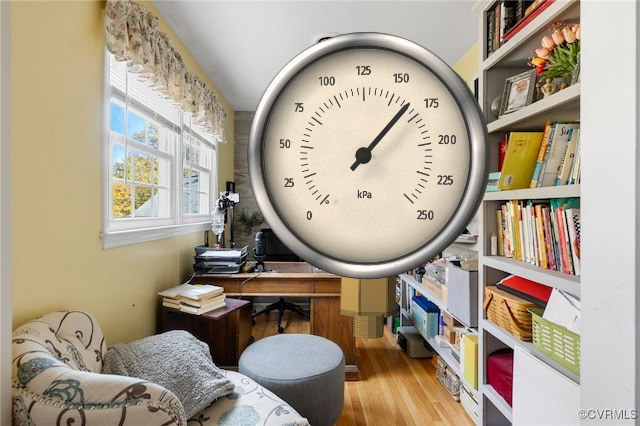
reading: 165
